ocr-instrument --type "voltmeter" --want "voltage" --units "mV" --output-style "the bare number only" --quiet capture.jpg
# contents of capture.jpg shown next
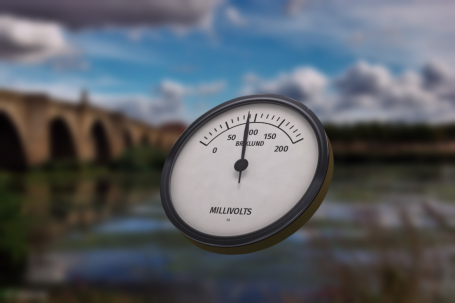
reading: 90
